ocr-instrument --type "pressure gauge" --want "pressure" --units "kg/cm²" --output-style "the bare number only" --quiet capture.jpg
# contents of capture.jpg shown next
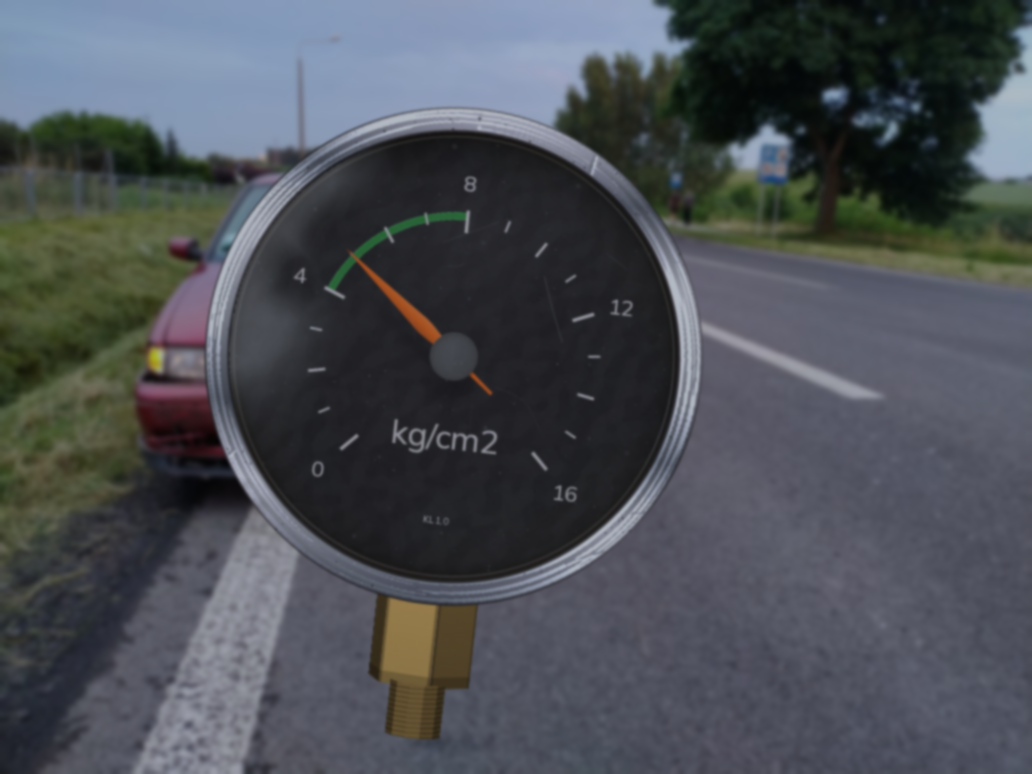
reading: 5
